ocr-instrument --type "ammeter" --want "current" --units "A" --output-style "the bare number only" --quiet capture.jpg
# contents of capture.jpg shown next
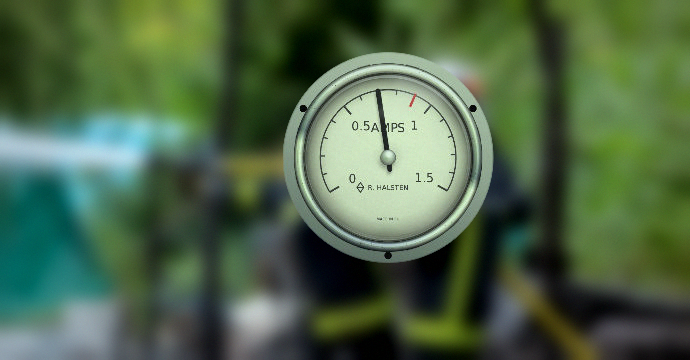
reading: 0.7
